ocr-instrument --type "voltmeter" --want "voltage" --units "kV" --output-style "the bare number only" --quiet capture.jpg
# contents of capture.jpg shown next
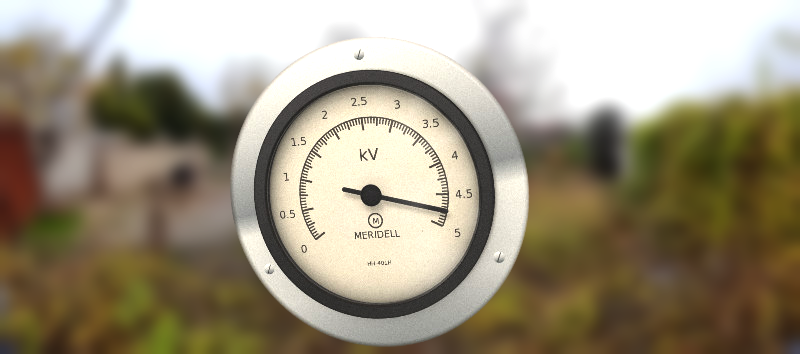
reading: 4.75
